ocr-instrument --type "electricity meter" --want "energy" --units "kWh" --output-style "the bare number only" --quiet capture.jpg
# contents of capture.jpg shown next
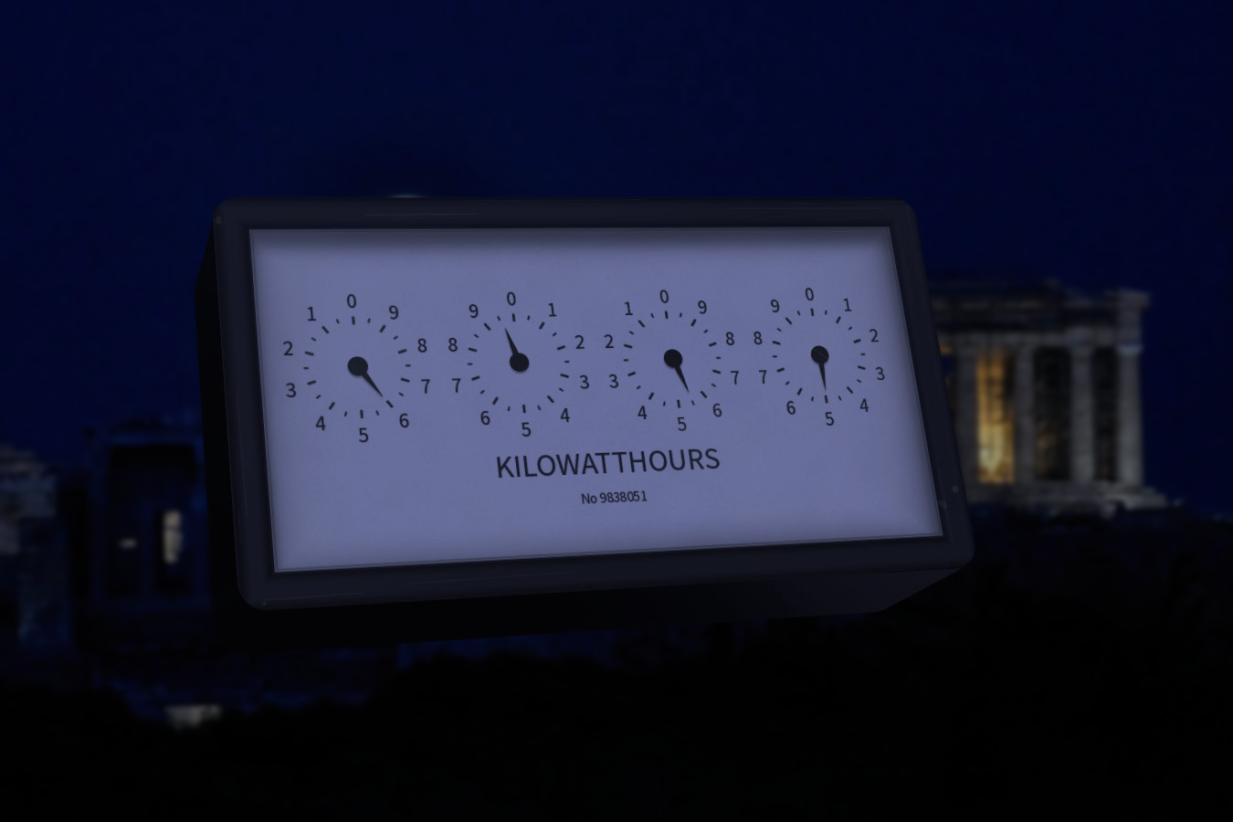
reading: 5955
